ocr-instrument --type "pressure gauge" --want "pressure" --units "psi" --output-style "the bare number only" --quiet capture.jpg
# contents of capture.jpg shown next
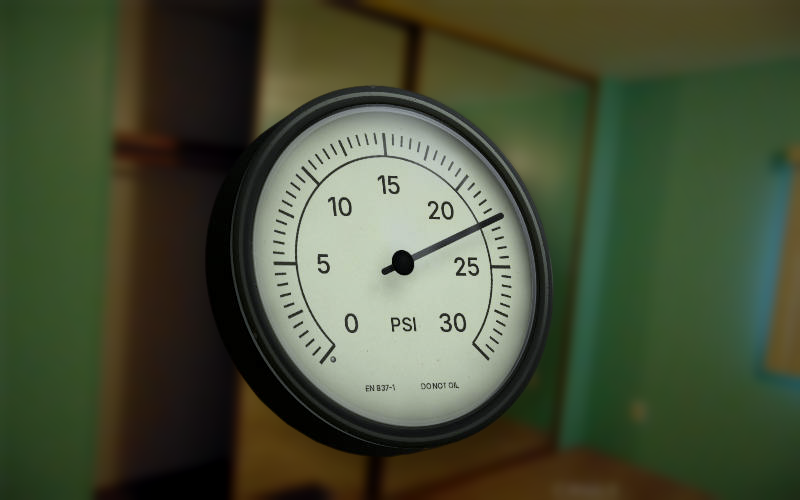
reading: 22.5
